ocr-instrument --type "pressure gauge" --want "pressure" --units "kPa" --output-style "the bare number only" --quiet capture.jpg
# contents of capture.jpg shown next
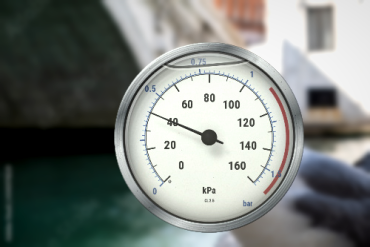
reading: 40
